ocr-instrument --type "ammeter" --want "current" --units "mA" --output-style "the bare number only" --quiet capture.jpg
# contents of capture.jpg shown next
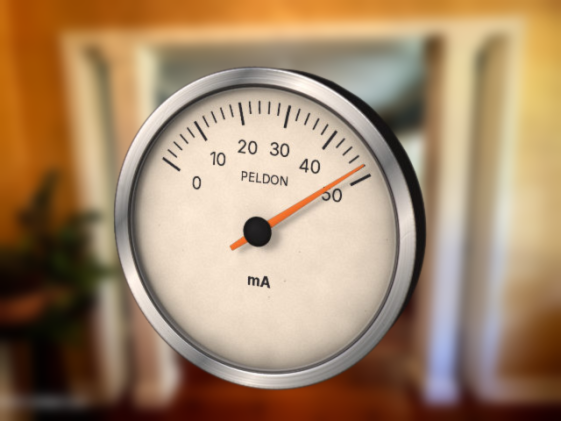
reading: 48
